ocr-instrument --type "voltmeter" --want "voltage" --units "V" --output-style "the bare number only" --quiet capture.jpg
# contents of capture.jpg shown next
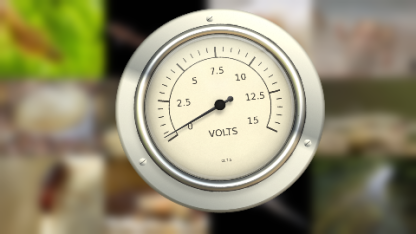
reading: 0.25
